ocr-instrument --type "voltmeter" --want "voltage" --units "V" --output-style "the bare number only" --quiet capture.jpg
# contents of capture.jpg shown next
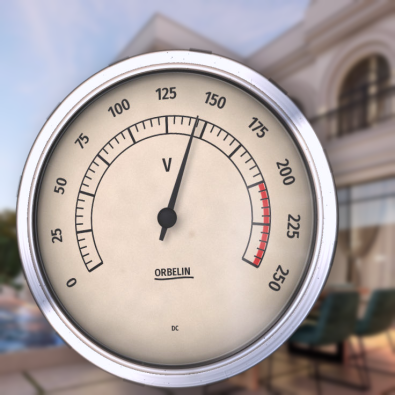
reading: 145
